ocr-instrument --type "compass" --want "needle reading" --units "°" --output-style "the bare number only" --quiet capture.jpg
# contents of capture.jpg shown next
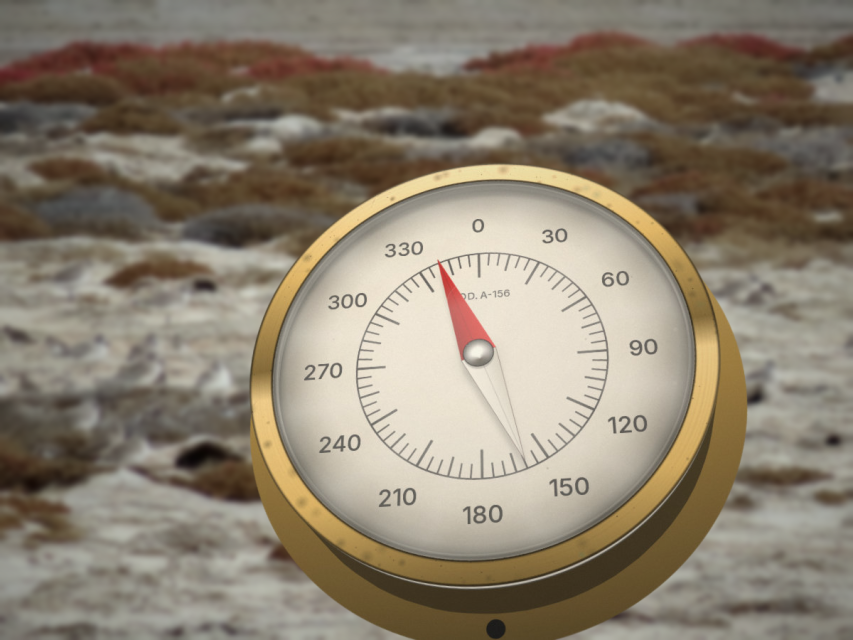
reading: 340
